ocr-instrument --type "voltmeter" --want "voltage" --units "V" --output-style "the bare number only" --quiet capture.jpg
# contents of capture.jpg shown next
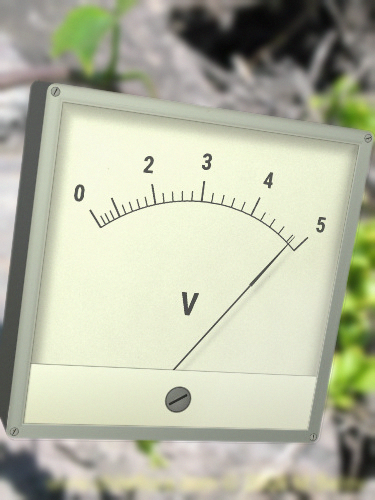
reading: 4.8
